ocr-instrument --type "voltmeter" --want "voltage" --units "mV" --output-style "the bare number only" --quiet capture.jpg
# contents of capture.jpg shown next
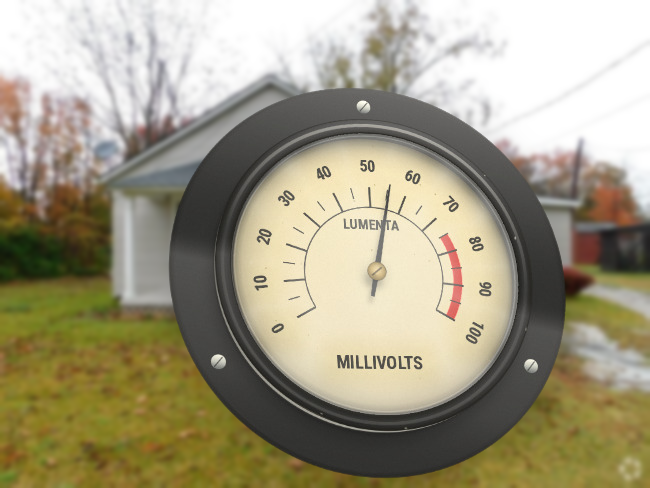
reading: 55
